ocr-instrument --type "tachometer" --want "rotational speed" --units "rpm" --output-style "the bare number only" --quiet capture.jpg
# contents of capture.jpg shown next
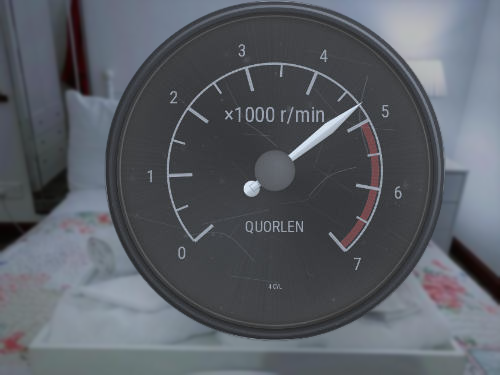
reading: 4750
